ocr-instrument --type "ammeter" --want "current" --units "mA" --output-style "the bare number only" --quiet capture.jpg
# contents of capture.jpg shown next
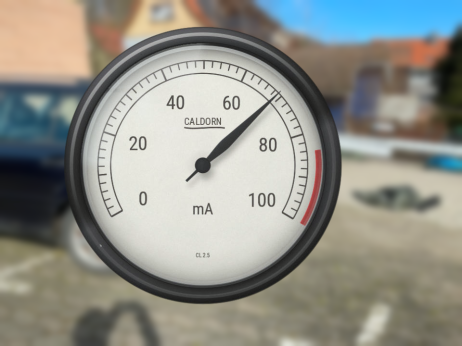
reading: 69
